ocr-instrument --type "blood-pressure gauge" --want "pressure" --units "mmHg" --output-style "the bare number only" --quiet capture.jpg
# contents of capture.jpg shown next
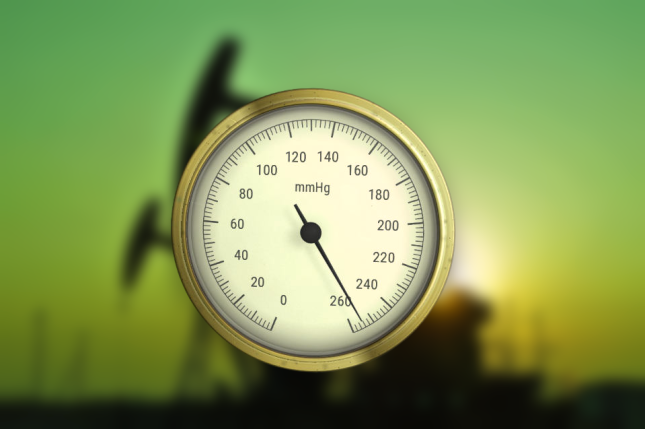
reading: 254
